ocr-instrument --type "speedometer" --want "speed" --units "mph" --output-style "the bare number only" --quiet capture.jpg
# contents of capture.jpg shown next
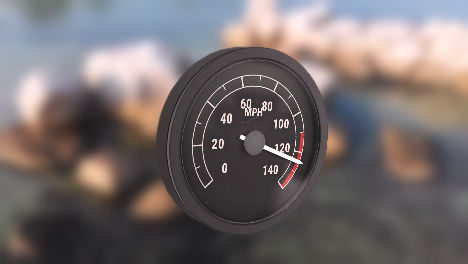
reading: 125
